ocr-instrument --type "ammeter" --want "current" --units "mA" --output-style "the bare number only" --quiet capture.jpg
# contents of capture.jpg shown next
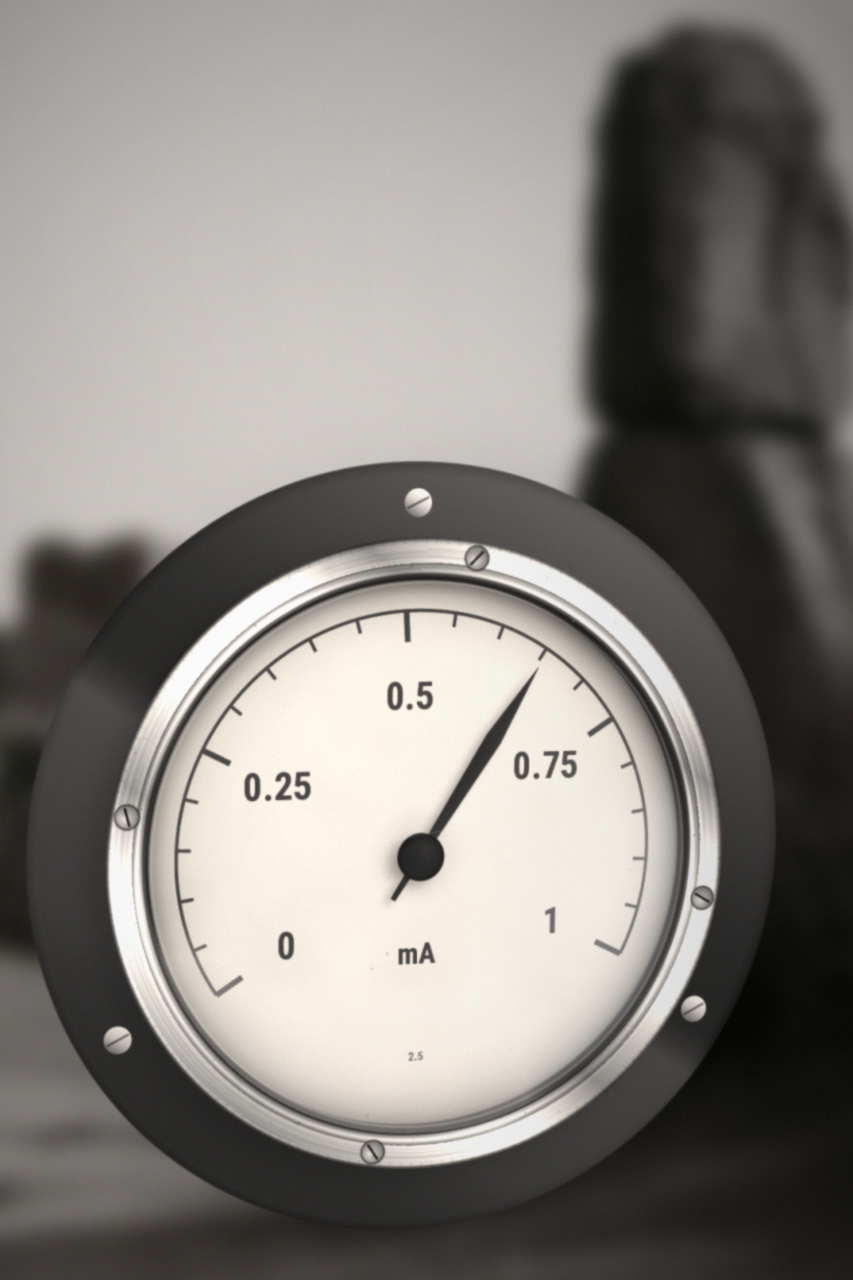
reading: 0.65
